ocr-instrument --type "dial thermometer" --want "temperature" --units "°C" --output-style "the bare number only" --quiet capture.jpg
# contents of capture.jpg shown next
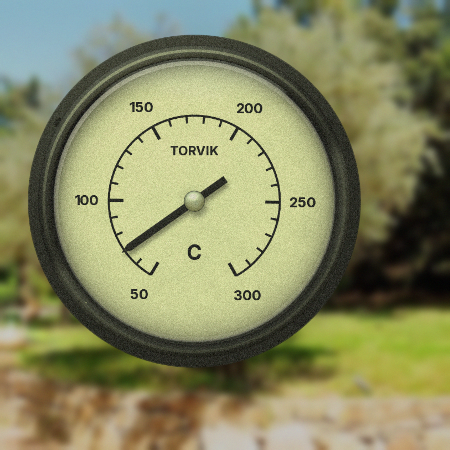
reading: 70
